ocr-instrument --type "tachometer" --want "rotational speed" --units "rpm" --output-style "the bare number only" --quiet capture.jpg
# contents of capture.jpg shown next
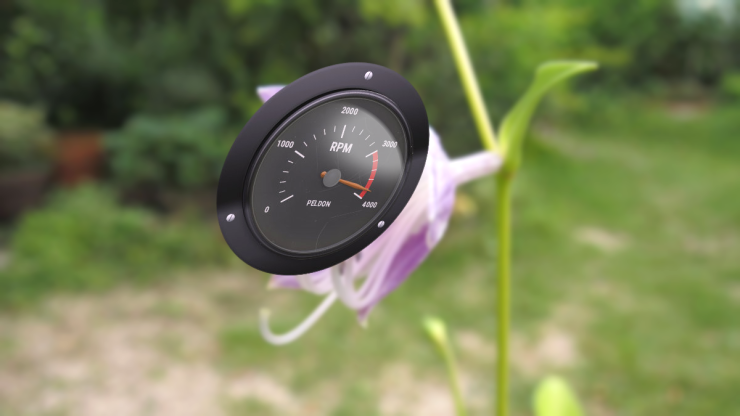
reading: 3800
